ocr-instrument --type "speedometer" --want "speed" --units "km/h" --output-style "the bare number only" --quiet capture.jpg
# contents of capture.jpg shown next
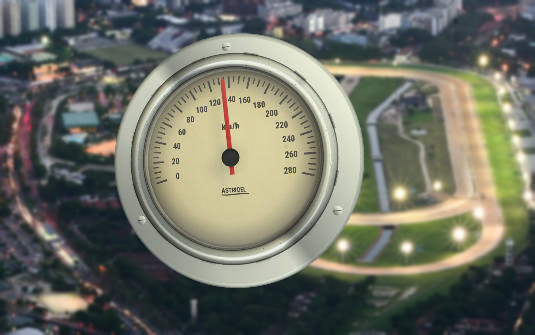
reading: 135
